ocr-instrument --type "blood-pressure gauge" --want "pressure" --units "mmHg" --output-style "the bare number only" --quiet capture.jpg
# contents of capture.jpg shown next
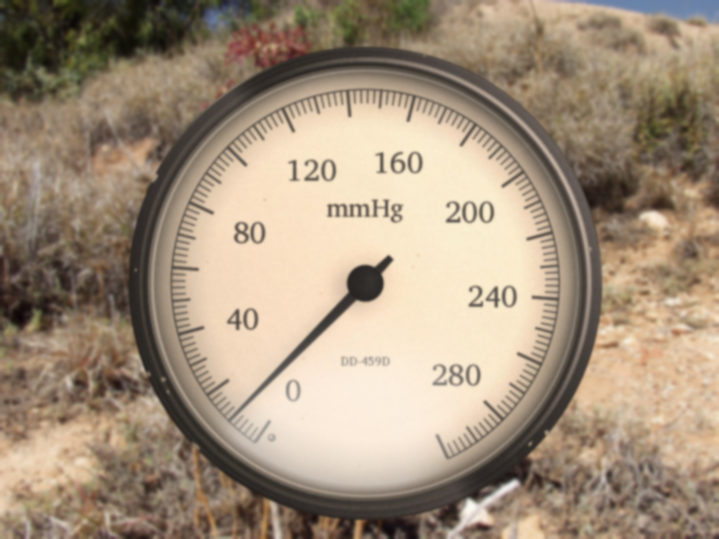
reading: 10
